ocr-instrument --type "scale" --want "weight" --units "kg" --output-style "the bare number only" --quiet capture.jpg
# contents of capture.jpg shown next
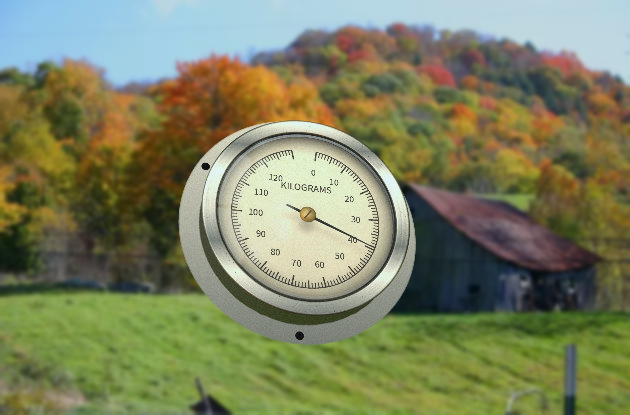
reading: 40
